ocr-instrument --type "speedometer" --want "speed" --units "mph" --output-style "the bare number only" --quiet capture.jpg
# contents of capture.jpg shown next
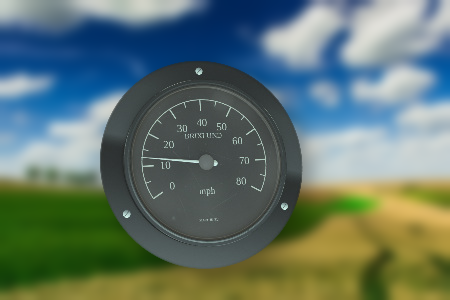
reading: 12.5
